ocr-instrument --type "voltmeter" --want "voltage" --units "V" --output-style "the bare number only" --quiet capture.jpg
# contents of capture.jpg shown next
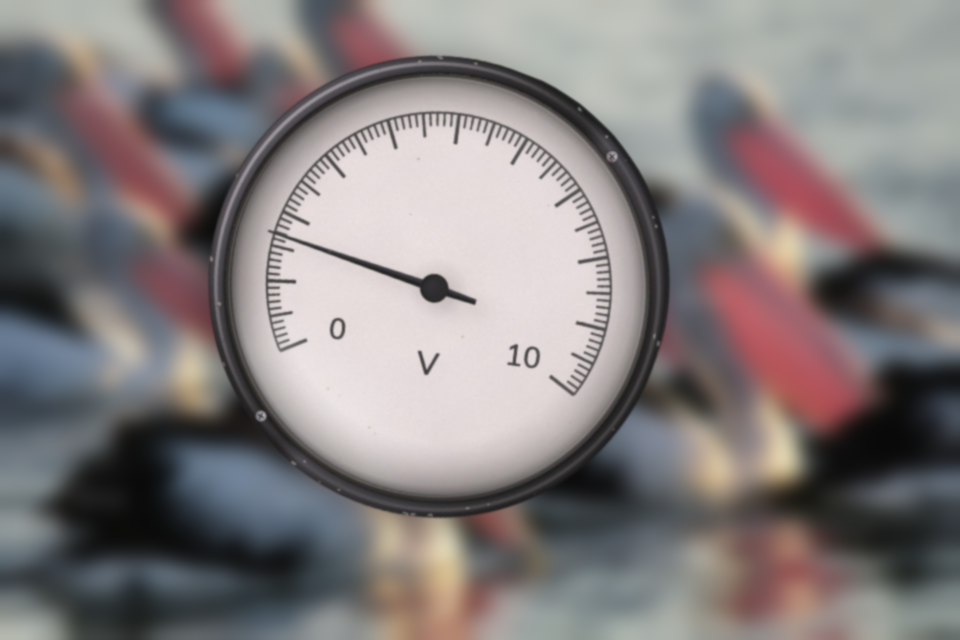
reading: 1.7
